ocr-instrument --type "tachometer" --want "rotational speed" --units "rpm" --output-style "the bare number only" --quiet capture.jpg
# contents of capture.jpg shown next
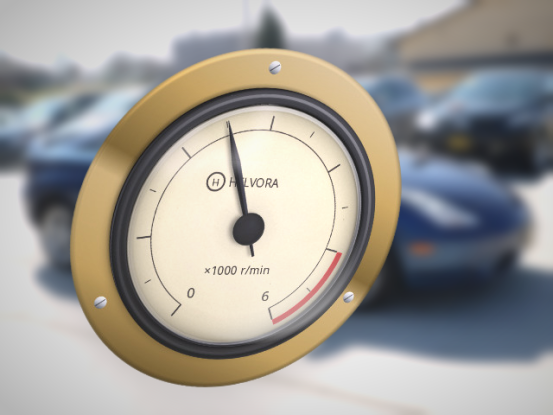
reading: 2500
